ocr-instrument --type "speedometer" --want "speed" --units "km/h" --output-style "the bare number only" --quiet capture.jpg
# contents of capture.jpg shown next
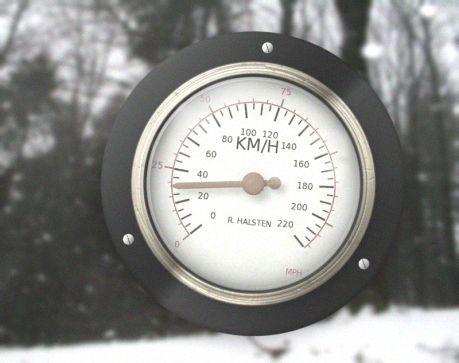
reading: 30
